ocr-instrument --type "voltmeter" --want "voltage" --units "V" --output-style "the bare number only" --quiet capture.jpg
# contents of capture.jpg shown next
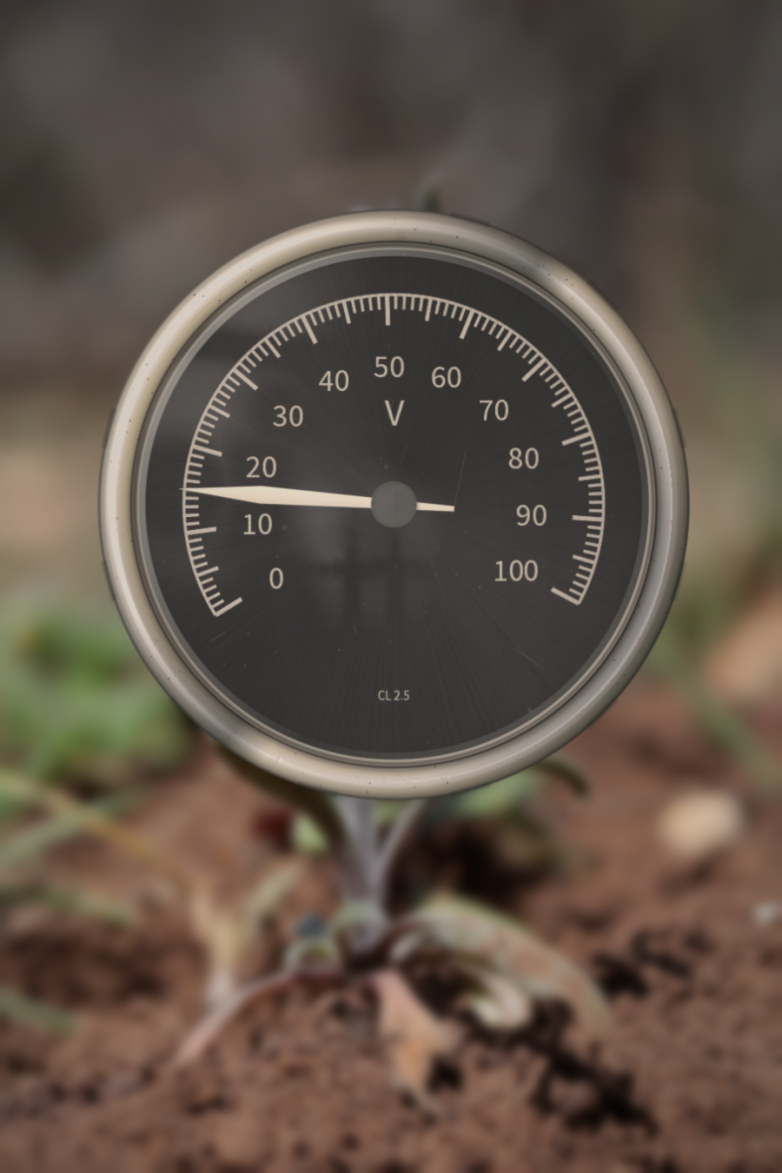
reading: 15
